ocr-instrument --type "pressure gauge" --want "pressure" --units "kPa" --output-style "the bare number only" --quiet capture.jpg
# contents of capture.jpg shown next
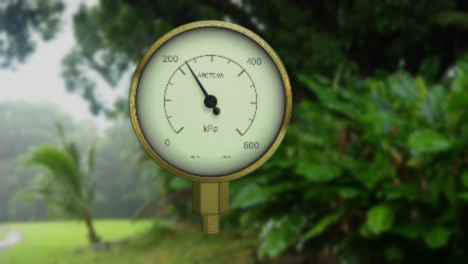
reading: 225
